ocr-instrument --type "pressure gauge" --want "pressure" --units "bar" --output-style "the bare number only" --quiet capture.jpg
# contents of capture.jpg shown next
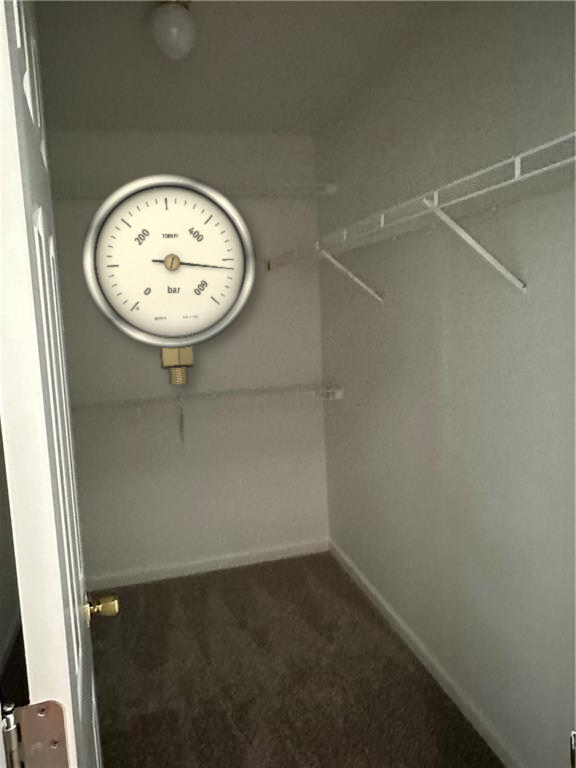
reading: 520
